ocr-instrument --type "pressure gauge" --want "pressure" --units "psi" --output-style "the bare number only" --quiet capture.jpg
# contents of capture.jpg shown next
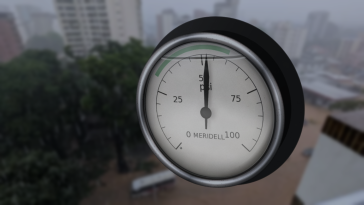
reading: 52.5
